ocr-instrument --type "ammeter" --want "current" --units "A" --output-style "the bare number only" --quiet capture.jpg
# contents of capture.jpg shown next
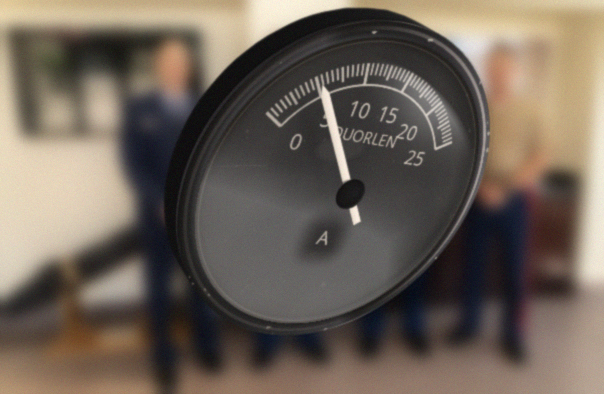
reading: 5
